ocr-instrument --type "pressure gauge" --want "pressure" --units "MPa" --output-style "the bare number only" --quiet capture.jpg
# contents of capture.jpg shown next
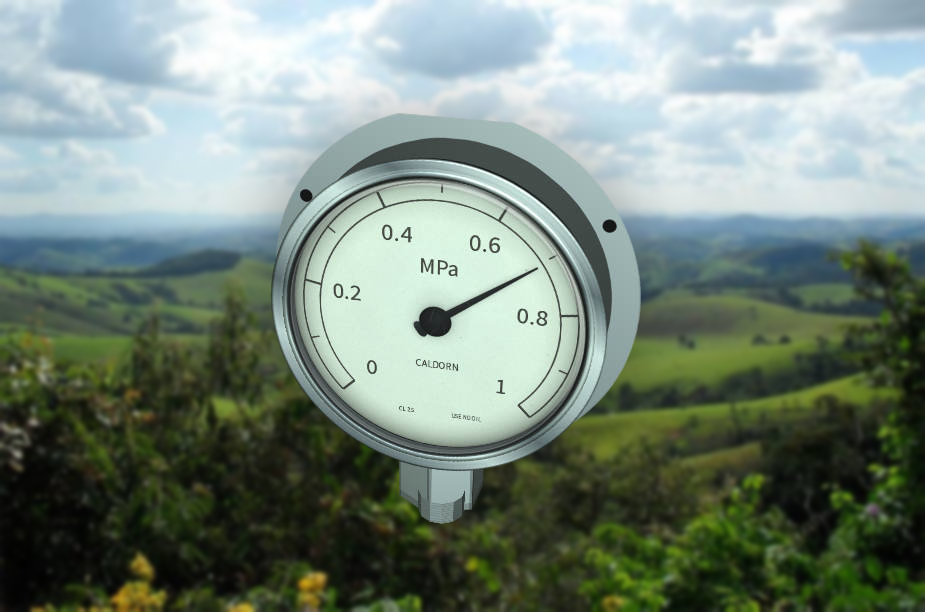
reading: 0.7
